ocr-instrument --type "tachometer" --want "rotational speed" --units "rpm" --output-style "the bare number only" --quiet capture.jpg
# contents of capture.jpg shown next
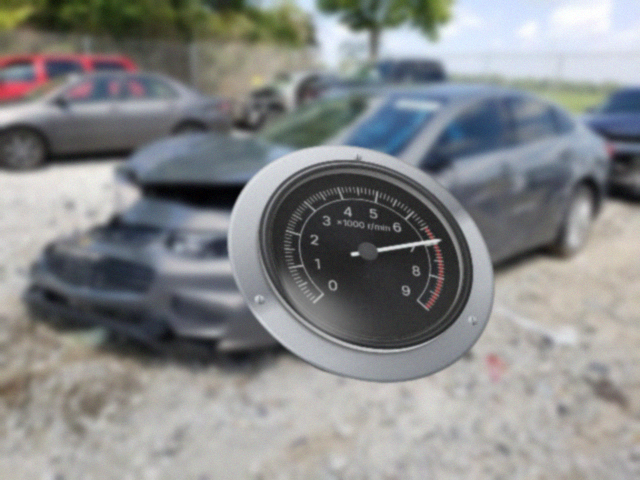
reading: 7000
